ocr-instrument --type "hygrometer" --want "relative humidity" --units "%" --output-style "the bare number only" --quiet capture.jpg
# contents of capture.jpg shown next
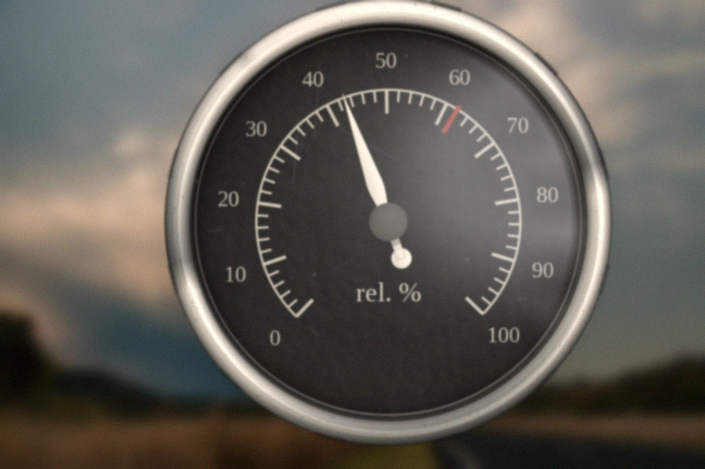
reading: 43
